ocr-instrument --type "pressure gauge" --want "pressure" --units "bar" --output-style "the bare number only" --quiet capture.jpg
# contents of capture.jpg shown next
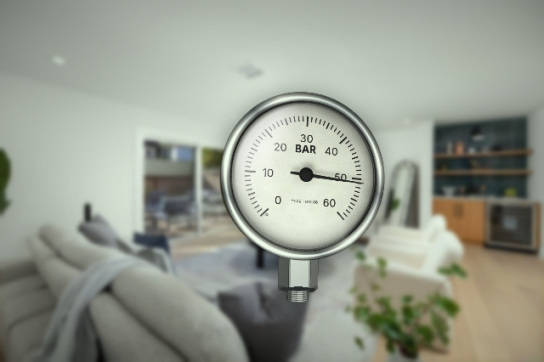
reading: 51
